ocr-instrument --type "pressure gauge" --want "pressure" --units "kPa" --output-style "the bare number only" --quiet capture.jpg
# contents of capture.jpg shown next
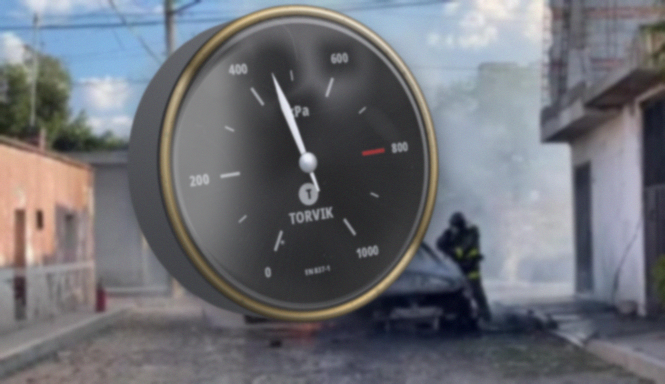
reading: 450
